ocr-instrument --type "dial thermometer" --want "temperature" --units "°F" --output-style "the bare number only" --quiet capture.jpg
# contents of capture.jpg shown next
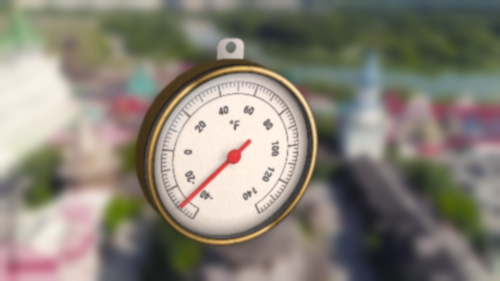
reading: -30
